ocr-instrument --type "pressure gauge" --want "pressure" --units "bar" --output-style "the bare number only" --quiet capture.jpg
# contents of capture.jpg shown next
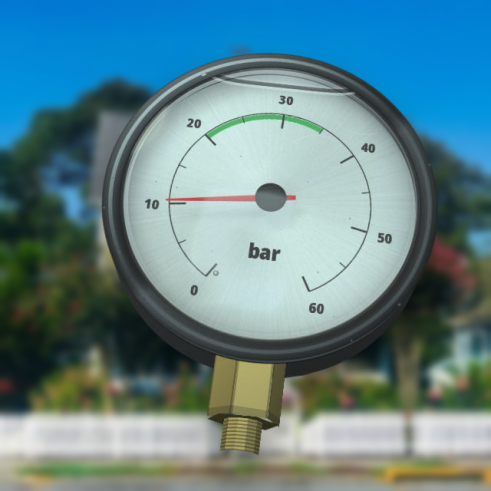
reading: 10
